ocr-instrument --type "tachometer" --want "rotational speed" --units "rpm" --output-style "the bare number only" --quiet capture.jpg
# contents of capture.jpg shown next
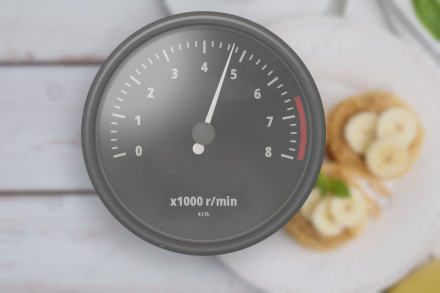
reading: 4700
